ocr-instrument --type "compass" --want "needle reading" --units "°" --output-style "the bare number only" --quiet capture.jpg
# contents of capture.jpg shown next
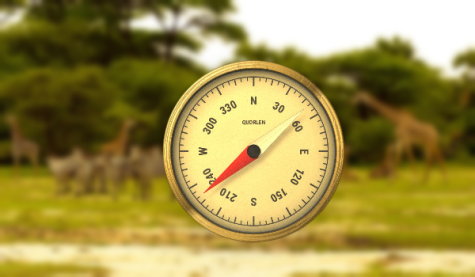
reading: 230
